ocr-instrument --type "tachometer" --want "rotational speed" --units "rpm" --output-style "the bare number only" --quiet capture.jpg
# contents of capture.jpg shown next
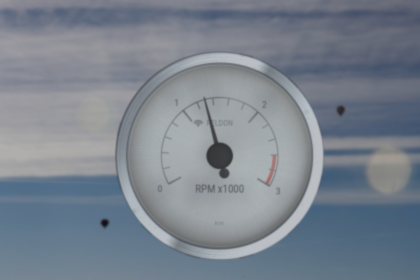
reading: 1300
